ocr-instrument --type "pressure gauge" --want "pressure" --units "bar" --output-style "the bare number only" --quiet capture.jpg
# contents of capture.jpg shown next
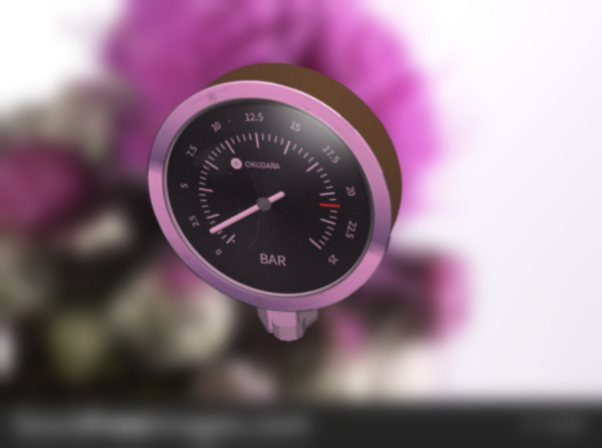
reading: 1.5
